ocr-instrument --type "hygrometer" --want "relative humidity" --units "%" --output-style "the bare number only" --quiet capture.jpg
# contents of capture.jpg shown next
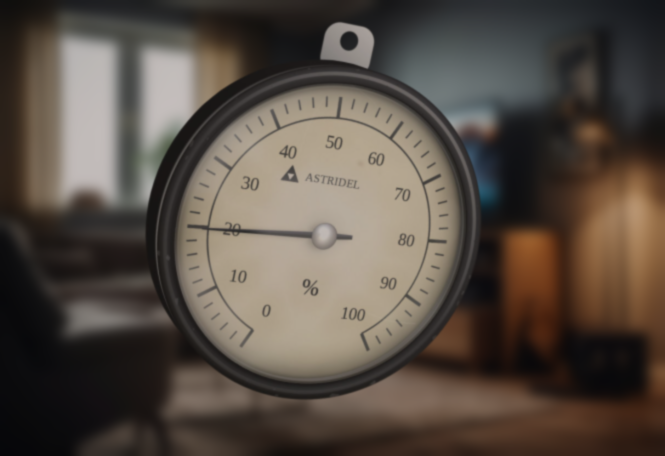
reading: 20
